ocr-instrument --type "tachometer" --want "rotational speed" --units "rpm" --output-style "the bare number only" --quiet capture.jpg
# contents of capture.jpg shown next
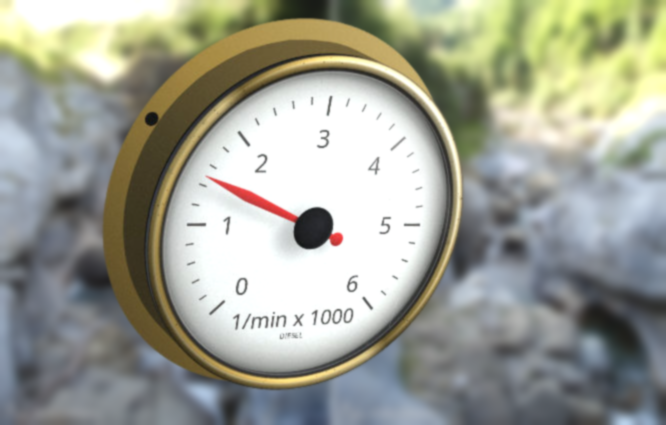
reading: 1500
